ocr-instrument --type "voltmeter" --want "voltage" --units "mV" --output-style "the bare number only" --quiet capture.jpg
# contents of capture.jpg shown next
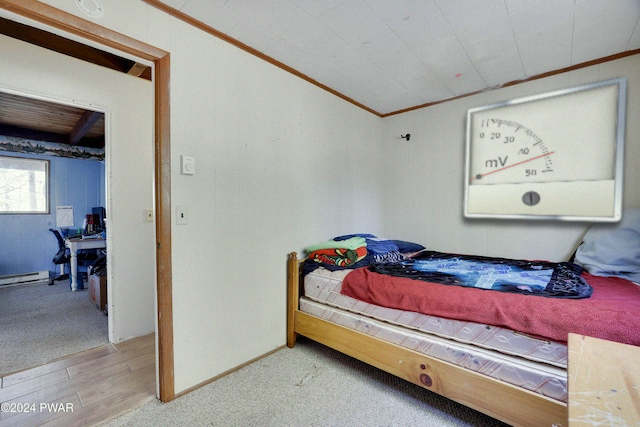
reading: 45
